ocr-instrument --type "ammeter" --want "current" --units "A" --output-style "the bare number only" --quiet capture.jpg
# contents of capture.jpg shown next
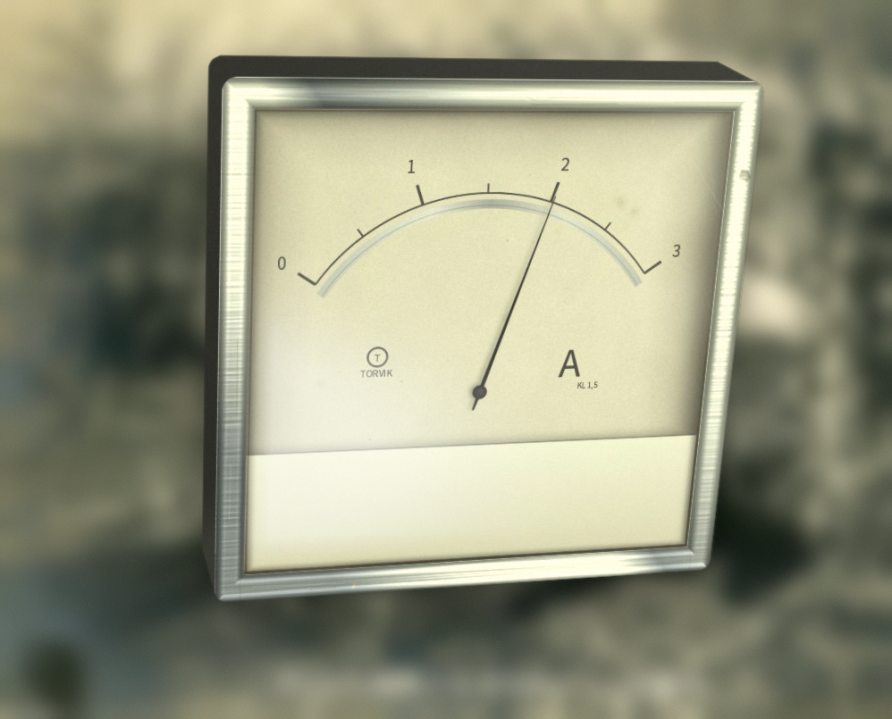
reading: 2
